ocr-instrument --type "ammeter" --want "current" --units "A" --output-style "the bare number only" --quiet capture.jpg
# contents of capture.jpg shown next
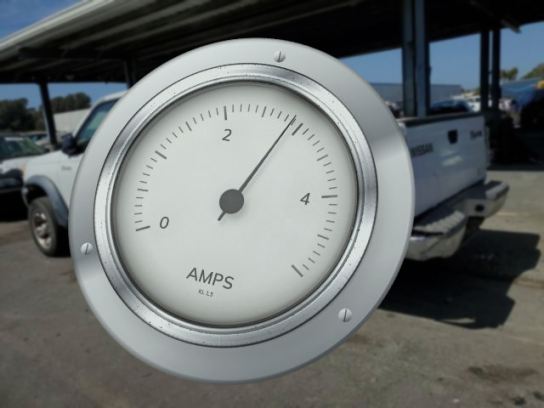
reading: 2.9
